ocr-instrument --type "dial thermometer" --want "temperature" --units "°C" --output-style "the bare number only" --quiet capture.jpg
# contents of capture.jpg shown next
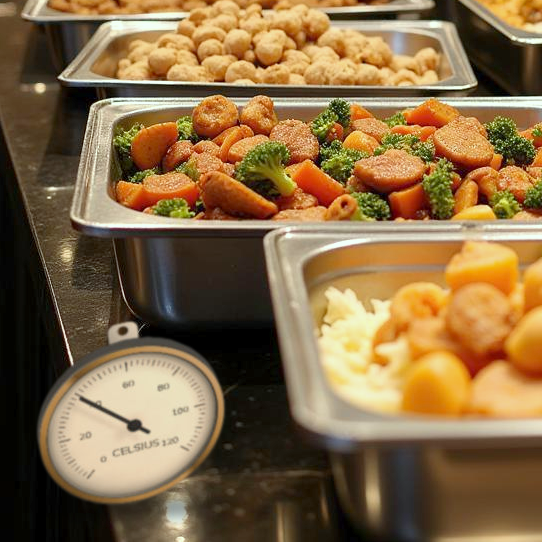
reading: 40
